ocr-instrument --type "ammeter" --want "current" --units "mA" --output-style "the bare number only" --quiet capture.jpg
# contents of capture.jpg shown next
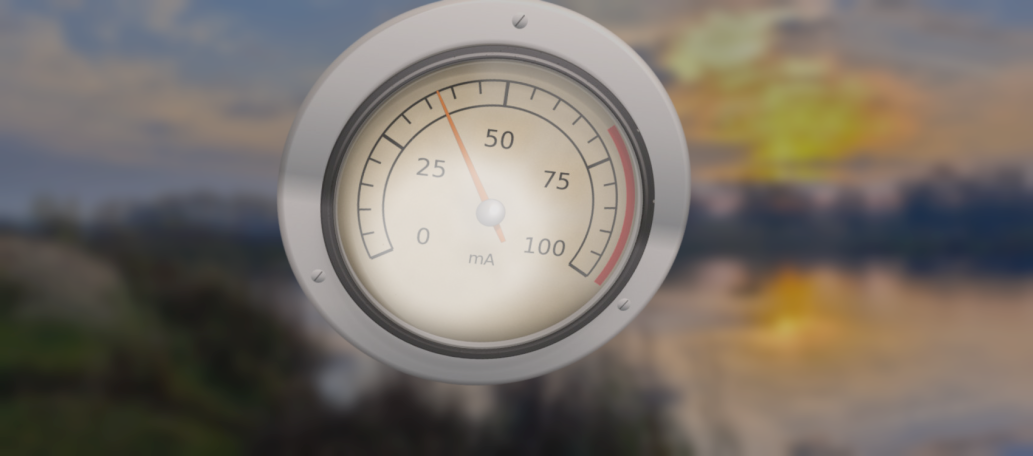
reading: 37.5
